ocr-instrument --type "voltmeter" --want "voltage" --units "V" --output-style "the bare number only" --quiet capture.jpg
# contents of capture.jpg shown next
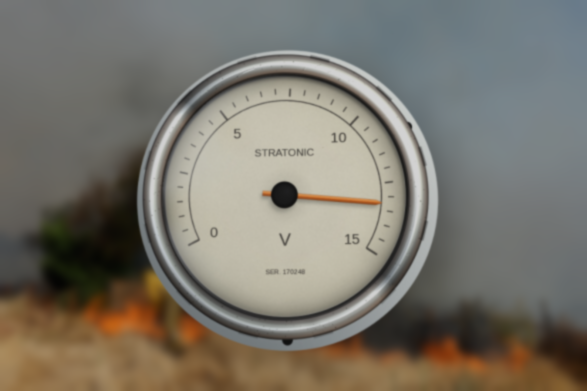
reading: 13.25
